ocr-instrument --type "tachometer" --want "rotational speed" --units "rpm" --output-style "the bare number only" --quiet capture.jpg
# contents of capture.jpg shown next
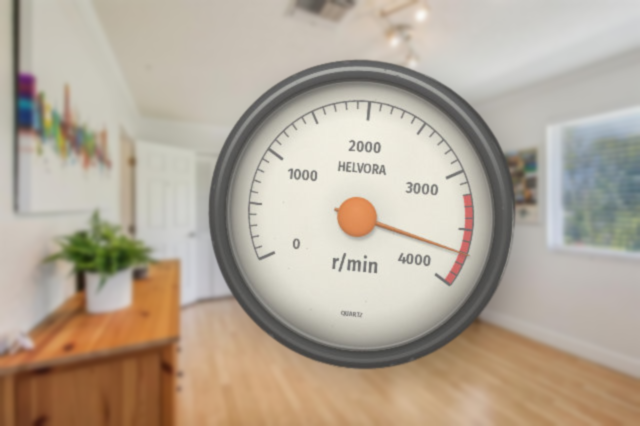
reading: 3700
